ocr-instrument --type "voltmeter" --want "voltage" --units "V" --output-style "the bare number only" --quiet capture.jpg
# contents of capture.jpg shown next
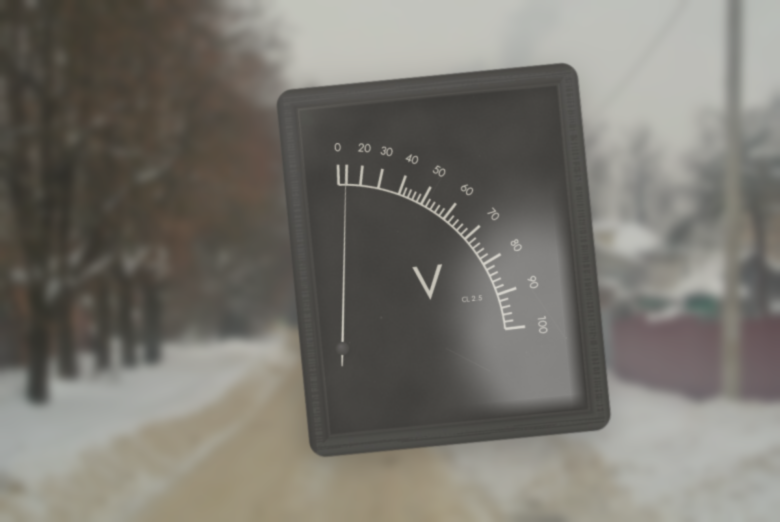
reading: 10
